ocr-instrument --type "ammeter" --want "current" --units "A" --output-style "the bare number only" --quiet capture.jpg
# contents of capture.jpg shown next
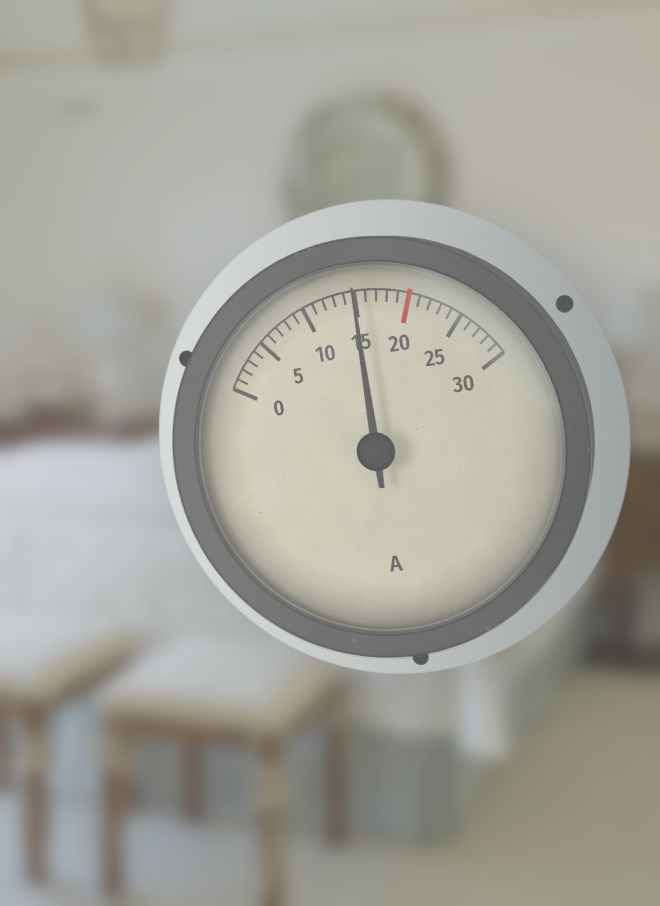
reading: 15
